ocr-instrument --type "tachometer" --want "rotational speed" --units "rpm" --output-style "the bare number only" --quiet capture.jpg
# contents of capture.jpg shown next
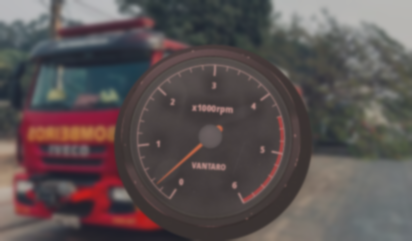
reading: 300
